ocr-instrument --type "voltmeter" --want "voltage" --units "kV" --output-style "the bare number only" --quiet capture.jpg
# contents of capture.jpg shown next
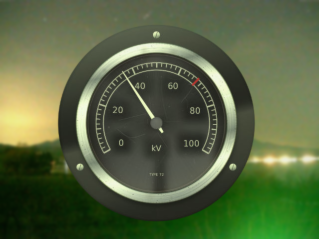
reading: 36
